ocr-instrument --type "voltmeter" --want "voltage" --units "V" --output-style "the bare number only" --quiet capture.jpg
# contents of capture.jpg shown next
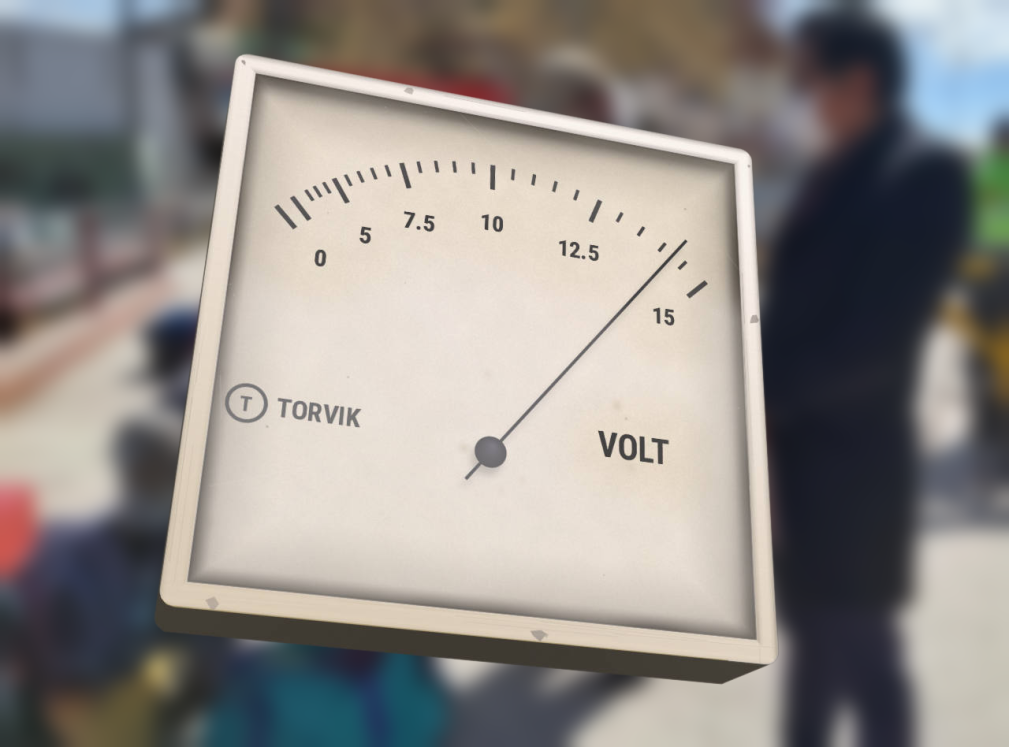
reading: 14.25
